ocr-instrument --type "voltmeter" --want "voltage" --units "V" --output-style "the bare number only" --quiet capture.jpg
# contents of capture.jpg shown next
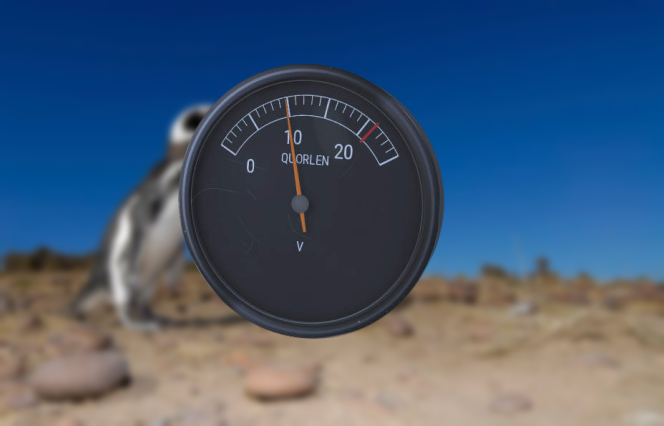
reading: 10
